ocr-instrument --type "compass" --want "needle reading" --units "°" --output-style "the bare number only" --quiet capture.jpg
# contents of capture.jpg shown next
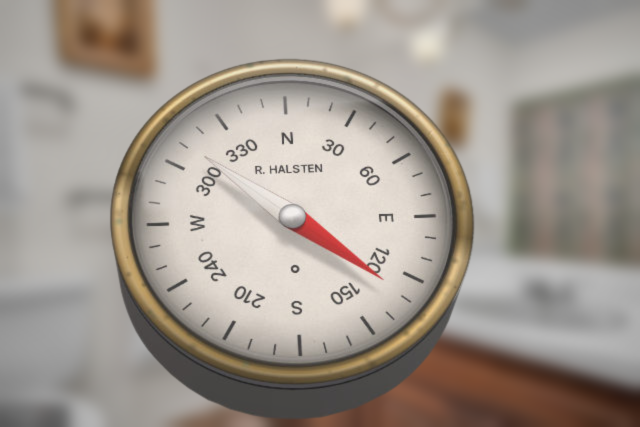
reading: 130
